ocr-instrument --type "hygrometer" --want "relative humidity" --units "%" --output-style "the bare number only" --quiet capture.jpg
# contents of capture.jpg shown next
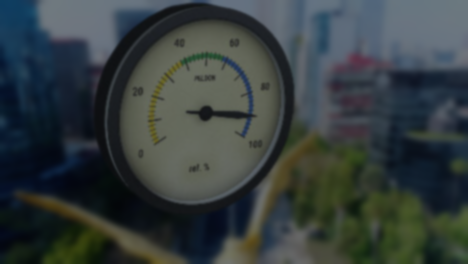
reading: 90
